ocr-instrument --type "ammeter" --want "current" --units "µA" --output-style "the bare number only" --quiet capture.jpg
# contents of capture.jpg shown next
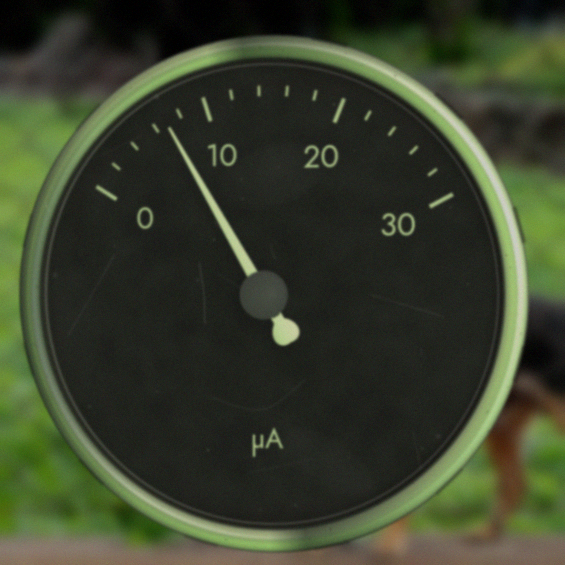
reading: 7
